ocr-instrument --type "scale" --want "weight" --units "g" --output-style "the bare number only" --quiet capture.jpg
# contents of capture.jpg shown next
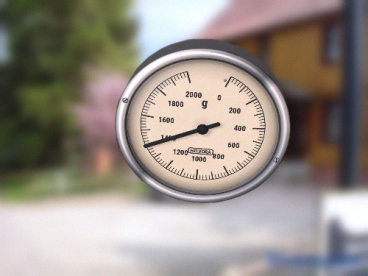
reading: 1400
